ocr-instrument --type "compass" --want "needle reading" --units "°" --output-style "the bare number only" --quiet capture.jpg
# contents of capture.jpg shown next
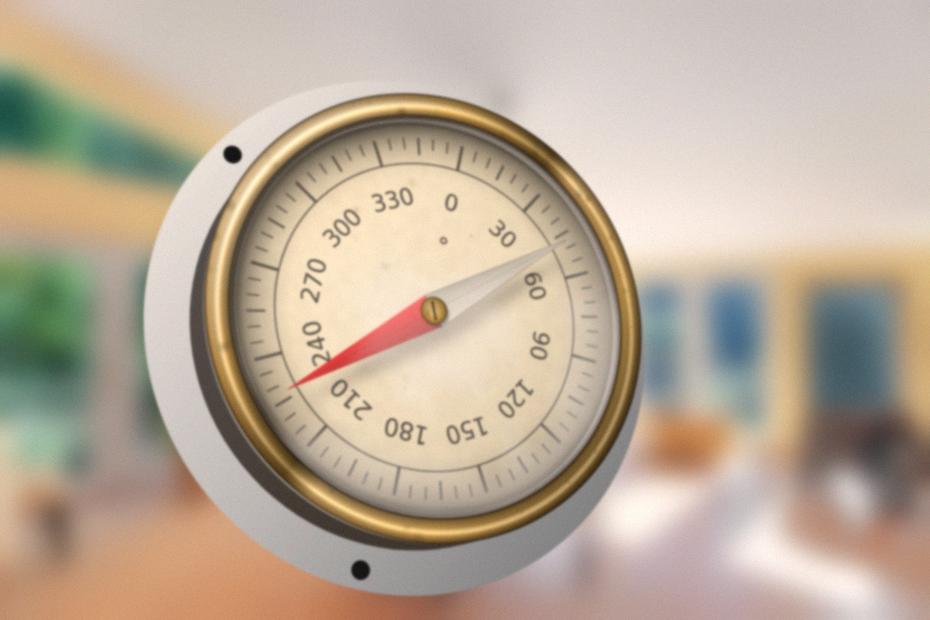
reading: 227.5
